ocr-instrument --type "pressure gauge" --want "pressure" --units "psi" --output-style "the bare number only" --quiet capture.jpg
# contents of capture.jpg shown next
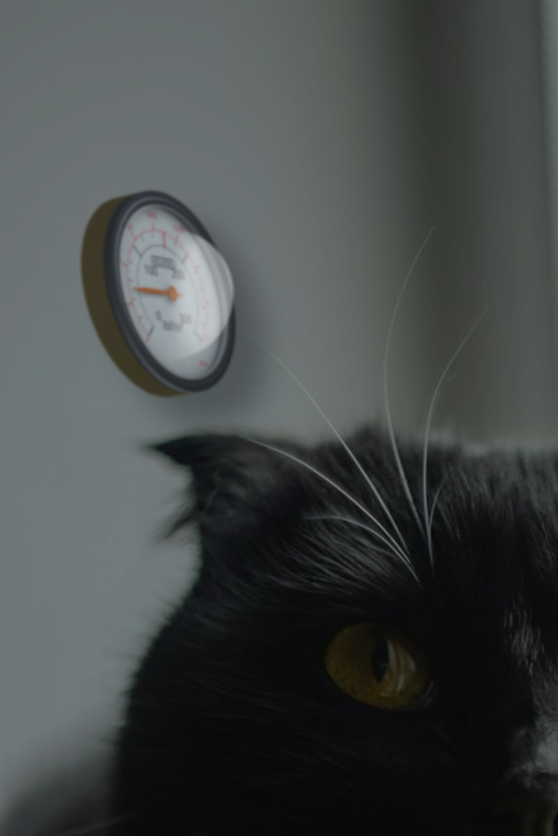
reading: 50
